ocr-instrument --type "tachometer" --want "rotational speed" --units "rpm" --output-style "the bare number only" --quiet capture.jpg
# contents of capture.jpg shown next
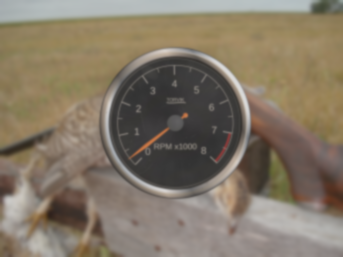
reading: 250
